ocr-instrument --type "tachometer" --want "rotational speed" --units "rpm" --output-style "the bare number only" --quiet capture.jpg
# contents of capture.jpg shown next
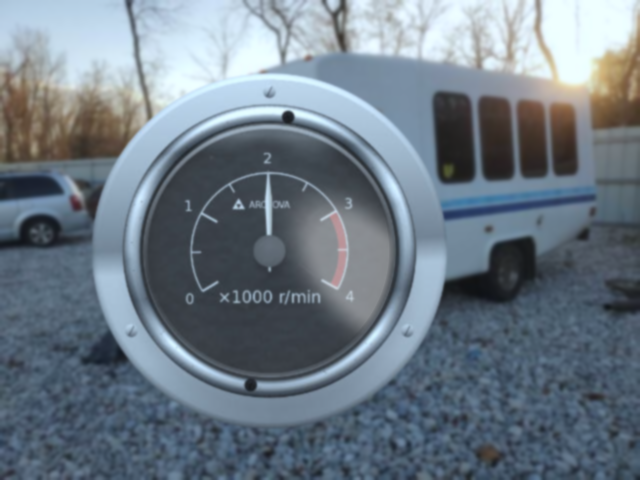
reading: 2000
